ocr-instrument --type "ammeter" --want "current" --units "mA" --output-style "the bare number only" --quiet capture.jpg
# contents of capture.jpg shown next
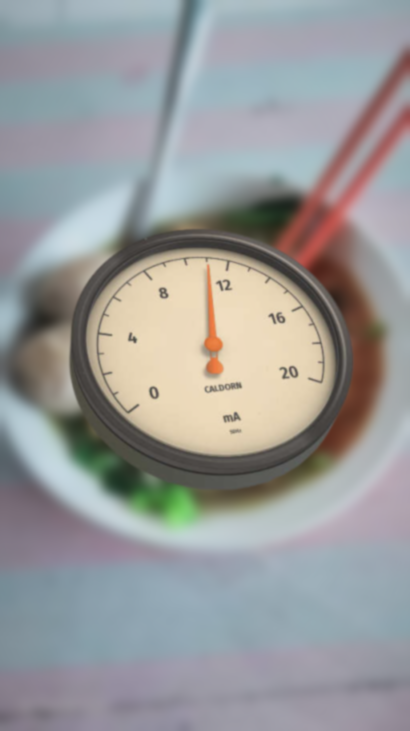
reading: 11
